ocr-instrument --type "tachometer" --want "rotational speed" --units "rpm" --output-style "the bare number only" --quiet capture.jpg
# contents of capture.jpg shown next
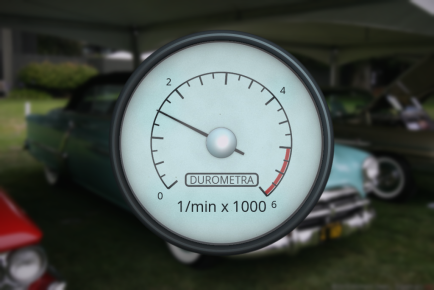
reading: 1500
